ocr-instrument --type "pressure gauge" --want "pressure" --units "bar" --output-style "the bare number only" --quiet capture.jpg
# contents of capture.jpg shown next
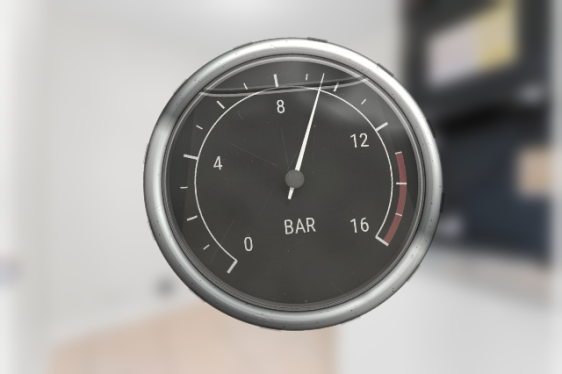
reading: 9.5
